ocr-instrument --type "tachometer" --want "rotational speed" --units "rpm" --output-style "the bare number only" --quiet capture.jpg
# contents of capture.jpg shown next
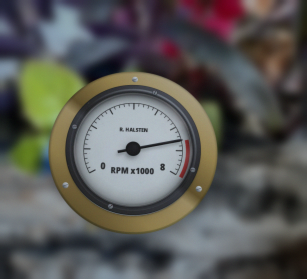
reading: 6600
